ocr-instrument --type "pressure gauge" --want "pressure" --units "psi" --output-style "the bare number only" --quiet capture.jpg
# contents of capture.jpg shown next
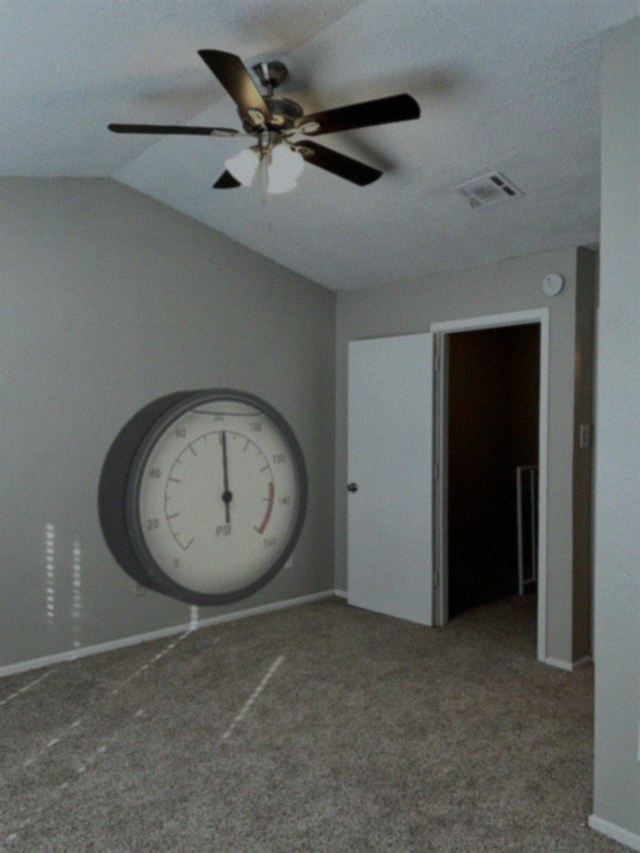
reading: 80
